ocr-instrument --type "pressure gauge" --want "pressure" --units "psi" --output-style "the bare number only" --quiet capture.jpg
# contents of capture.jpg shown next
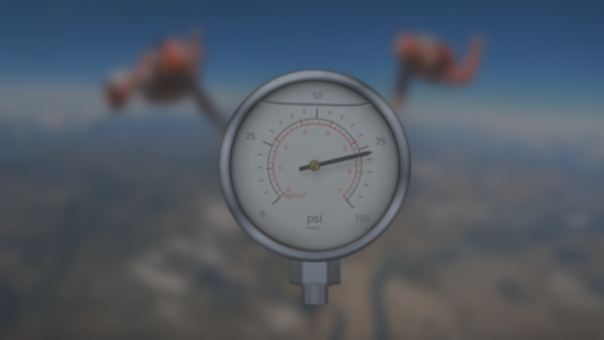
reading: 77.5
